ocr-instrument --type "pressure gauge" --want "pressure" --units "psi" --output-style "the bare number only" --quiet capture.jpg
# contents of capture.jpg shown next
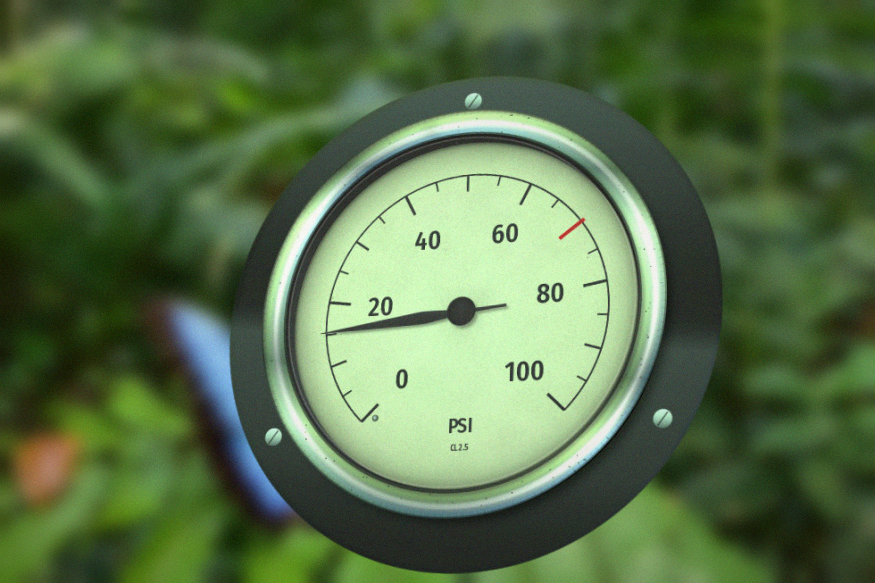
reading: 15
